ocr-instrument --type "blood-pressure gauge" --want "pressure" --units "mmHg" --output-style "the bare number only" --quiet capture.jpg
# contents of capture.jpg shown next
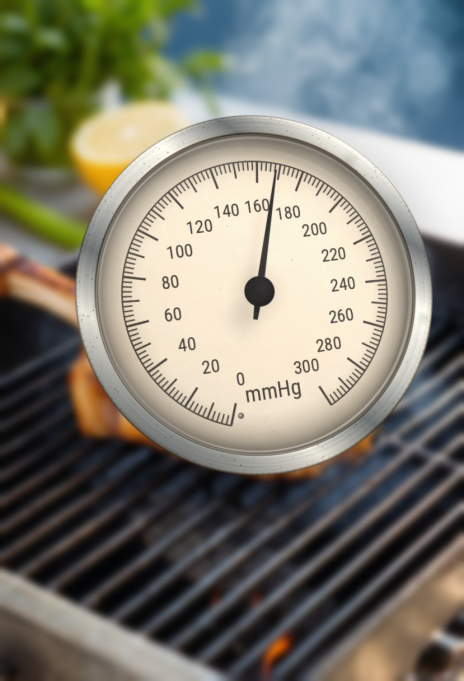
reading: 168
